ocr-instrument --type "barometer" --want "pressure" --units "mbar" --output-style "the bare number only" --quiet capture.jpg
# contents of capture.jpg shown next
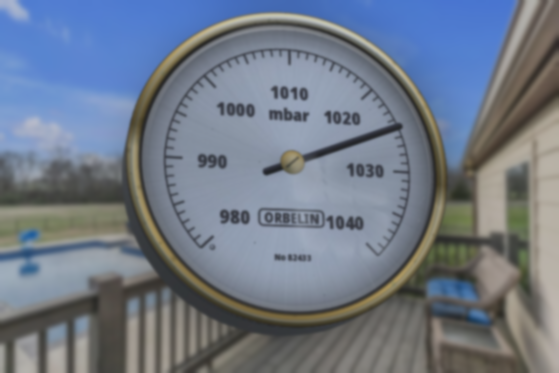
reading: 1025
